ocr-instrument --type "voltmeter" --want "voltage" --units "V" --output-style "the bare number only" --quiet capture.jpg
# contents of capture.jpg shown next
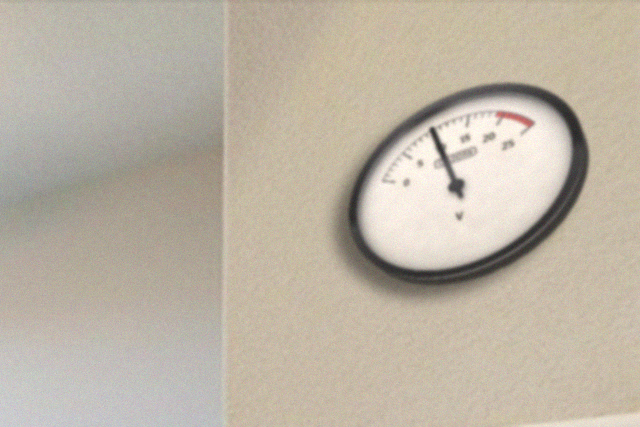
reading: 10
